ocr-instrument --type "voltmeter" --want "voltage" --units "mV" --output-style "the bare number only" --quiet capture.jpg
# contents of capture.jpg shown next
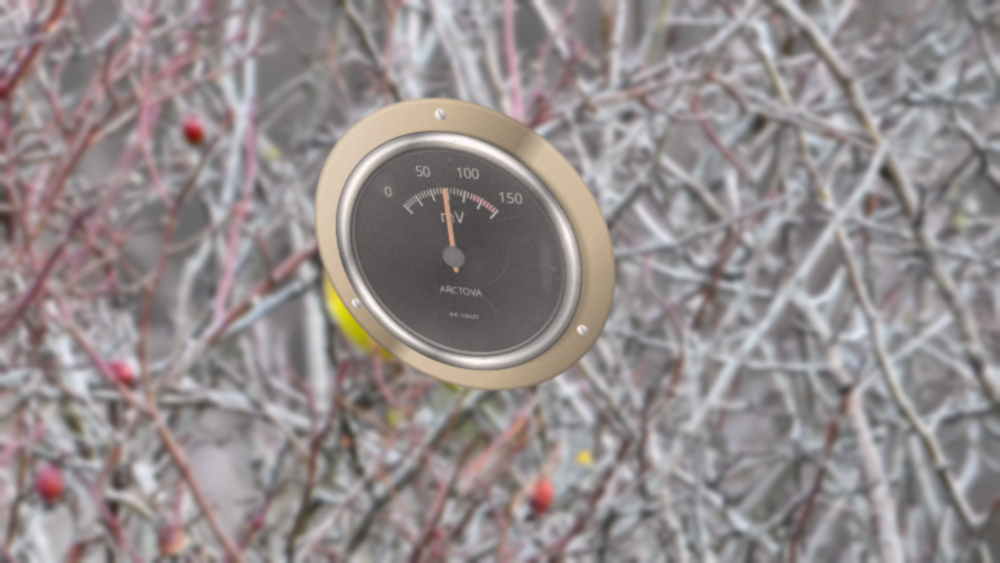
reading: 75
